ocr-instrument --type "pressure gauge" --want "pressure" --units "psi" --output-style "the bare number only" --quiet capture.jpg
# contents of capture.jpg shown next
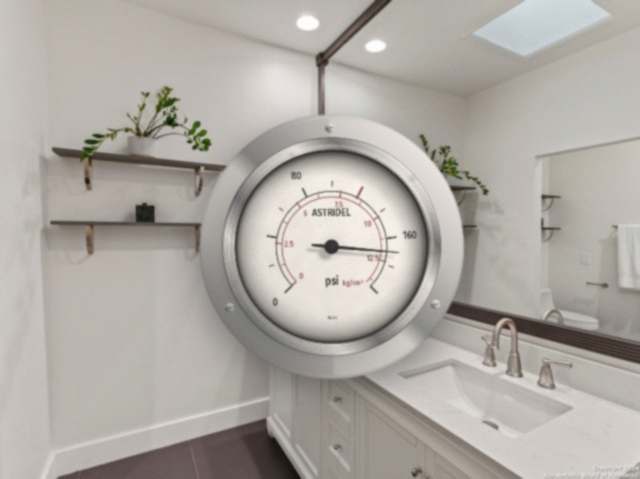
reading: 170
